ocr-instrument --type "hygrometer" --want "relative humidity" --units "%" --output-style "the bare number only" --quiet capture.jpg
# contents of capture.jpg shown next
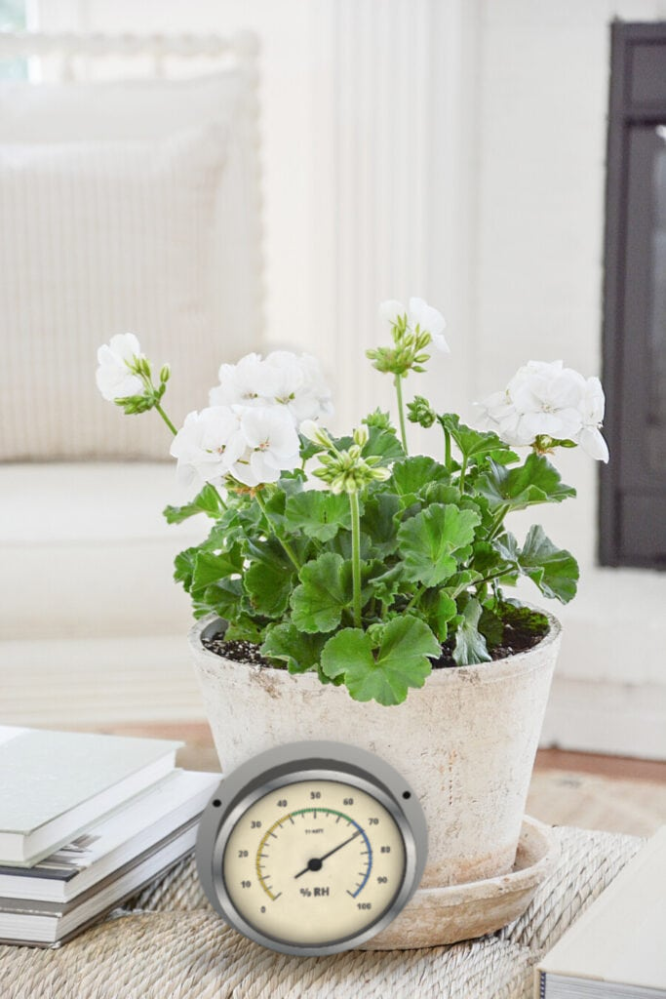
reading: 70
